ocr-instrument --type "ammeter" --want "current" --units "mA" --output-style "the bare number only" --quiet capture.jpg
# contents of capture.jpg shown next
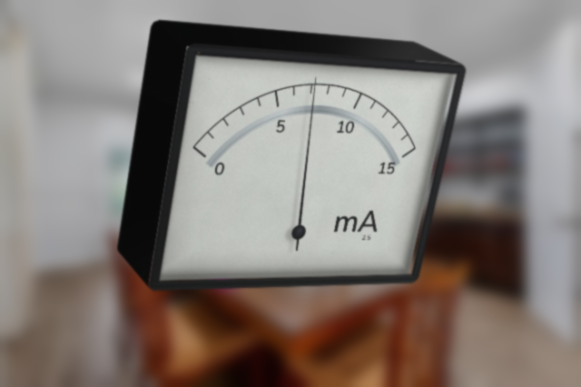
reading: 7
